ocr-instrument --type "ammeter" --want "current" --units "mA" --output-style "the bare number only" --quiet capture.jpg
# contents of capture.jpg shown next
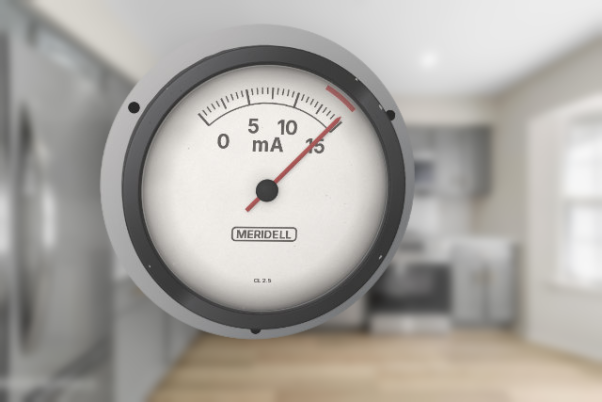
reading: 14.5
